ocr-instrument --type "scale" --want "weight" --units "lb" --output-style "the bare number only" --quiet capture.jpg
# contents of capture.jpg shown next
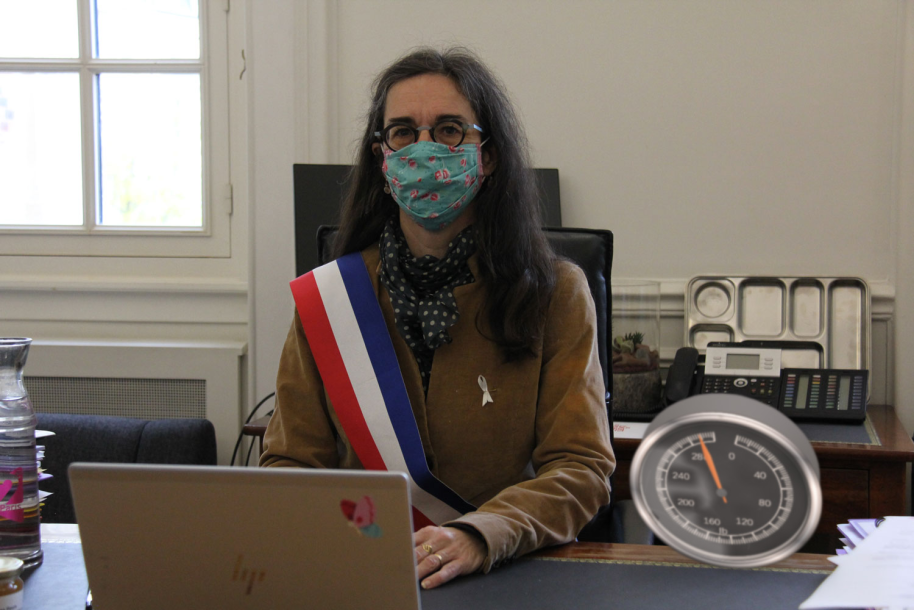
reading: 290
